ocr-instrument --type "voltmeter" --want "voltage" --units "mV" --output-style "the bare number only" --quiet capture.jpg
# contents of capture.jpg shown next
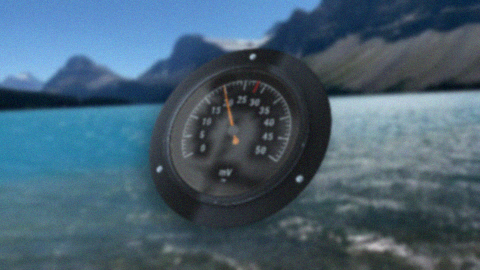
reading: 20
